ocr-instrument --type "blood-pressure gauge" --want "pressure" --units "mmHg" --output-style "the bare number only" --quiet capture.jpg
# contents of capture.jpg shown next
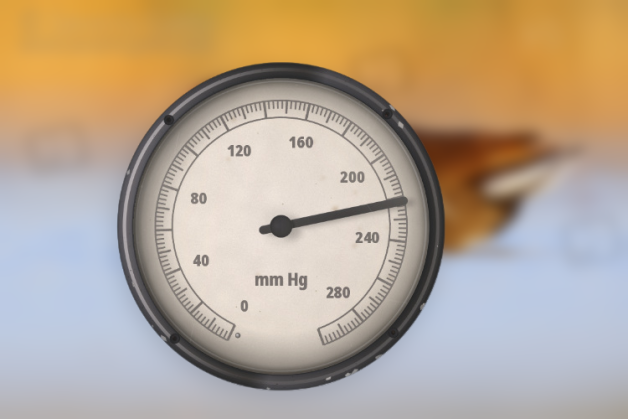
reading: 222
